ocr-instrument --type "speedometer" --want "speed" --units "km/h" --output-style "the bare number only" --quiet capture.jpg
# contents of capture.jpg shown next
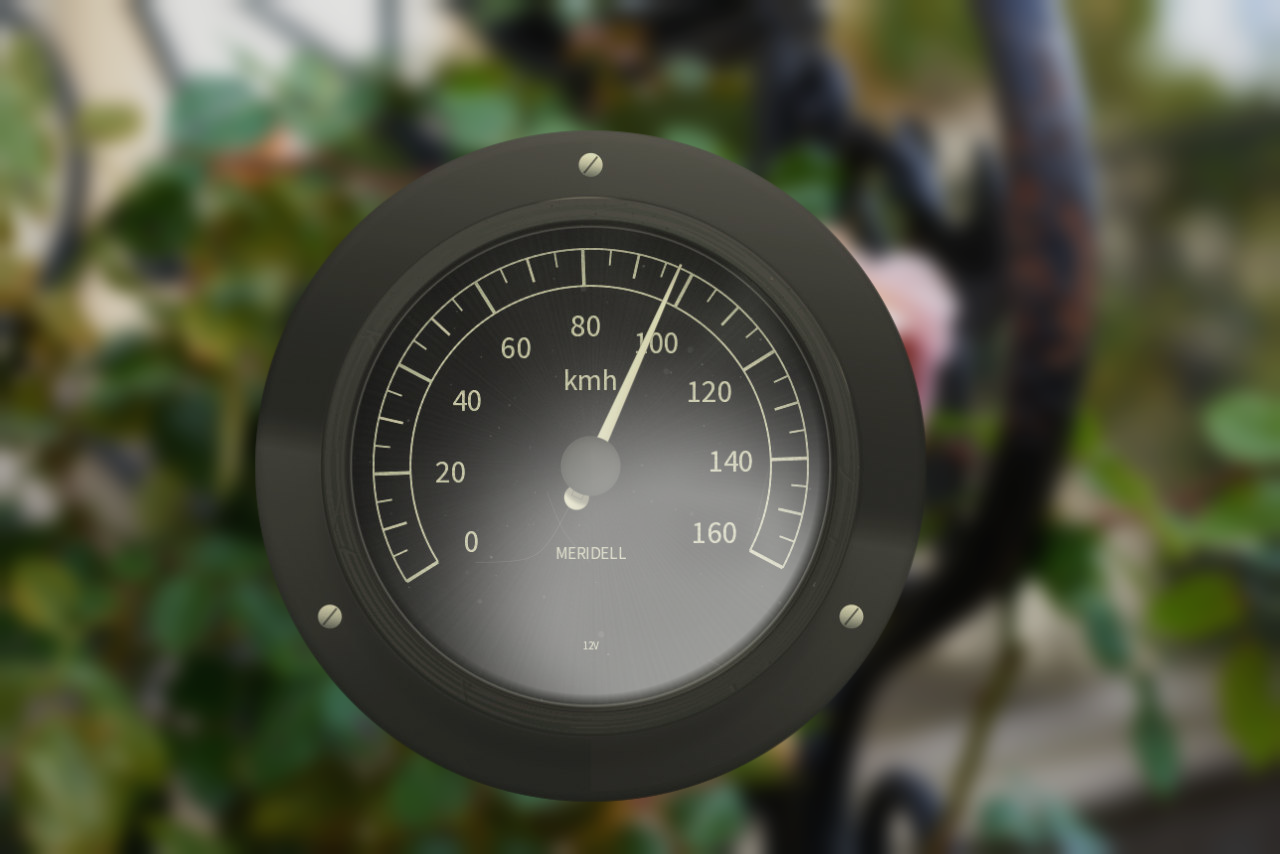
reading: 97.5
